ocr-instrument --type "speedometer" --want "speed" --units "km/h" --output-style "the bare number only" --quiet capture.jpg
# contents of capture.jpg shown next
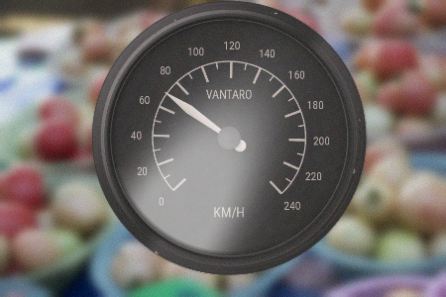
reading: 70
